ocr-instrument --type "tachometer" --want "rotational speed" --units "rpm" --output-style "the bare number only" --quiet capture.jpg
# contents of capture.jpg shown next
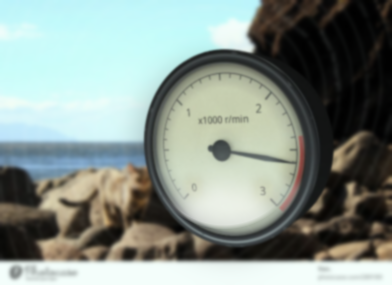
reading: 2600
